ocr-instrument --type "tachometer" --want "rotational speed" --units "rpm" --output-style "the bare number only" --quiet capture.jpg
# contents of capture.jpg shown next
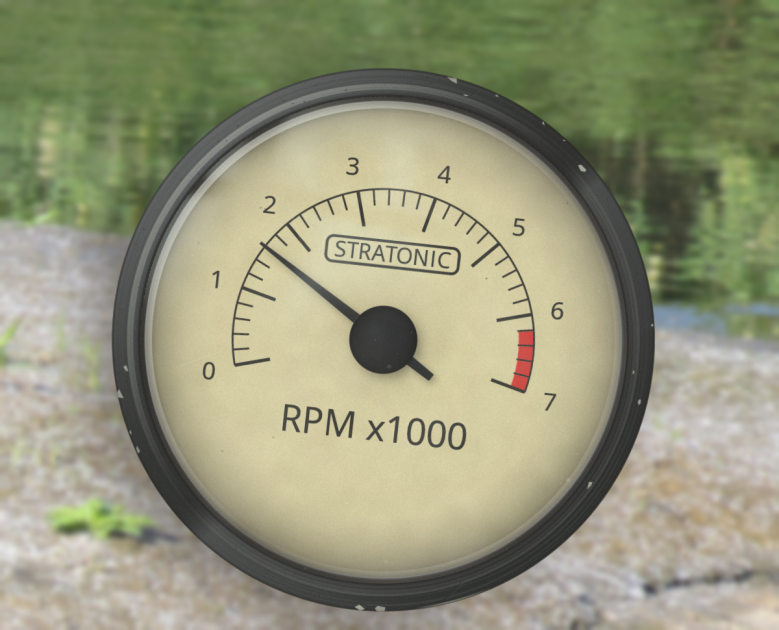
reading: 1600
